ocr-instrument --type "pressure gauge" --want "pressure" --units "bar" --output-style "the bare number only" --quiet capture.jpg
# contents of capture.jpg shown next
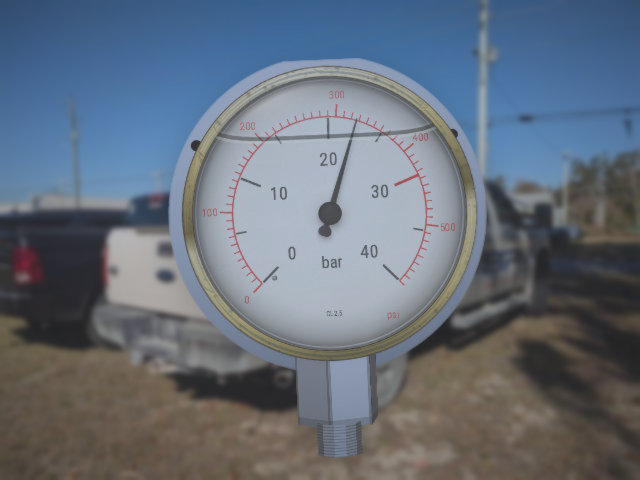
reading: 22.5
